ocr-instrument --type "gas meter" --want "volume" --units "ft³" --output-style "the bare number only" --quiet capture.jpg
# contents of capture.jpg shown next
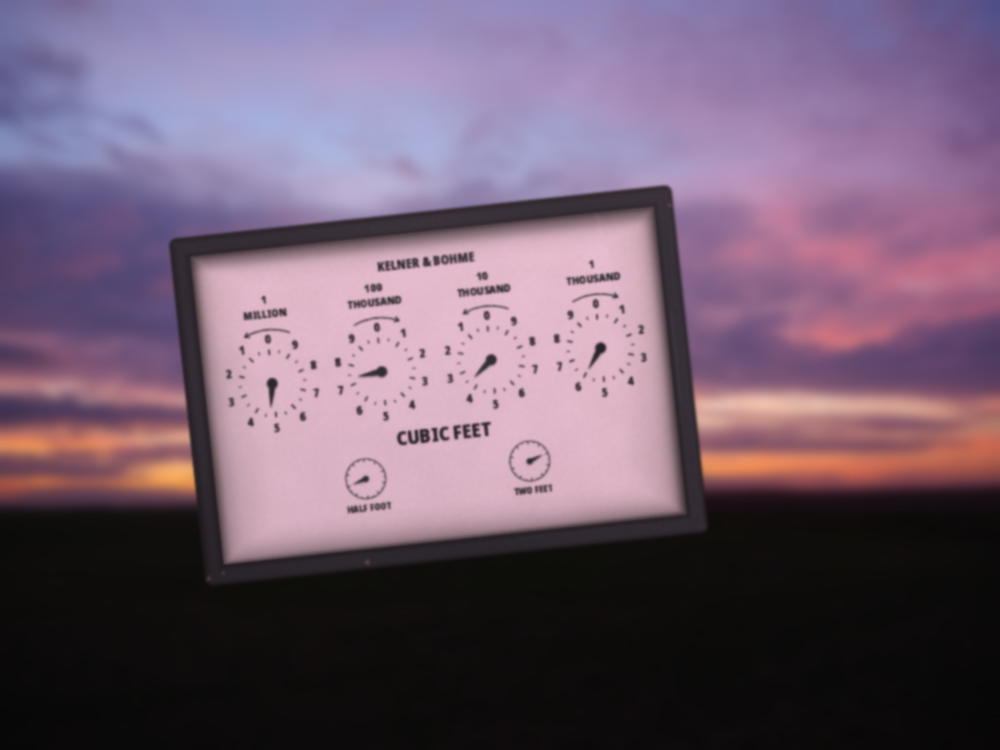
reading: 473600
